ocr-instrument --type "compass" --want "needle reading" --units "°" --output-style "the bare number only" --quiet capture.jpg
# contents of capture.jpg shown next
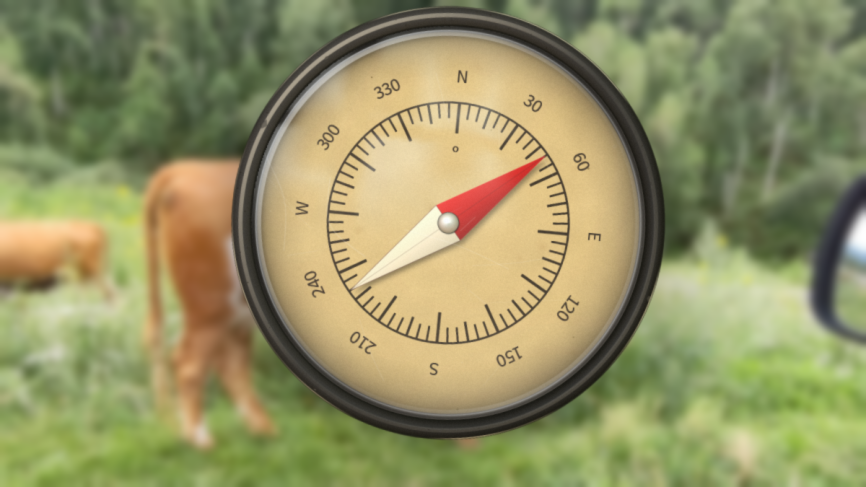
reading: 50
